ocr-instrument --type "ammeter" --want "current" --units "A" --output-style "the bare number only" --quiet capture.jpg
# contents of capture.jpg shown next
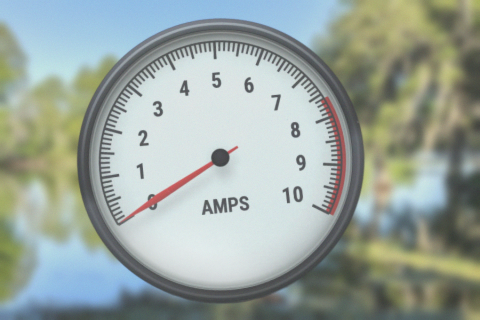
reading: 0
